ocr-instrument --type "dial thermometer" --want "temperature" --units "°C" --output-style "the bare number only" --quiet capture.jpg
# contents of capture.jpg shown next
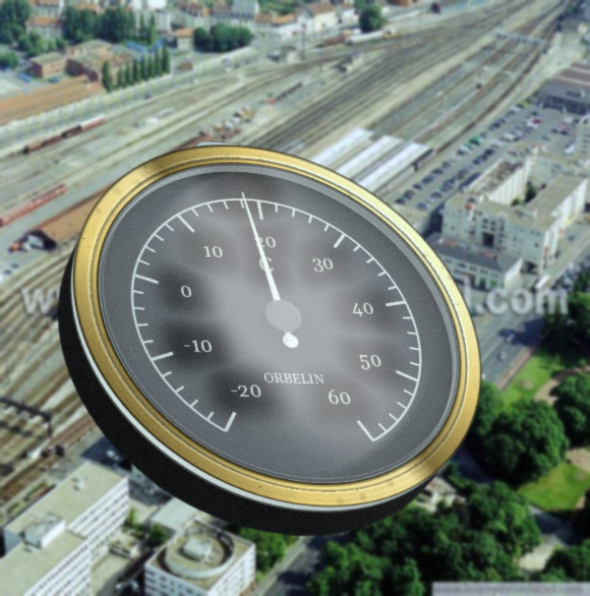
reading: 18
